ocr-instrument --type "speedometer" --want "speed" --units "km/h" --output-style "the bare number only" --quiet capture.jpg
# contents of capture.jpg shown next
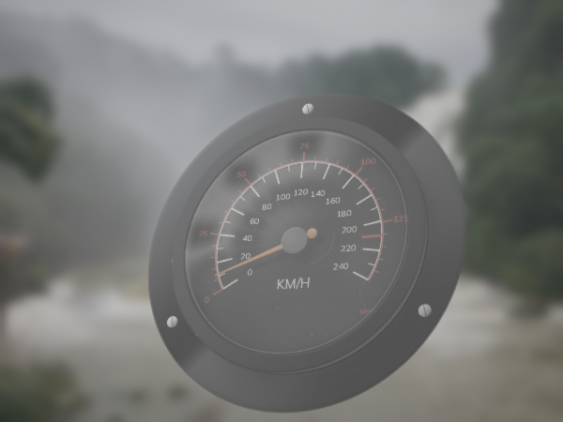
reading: 10
